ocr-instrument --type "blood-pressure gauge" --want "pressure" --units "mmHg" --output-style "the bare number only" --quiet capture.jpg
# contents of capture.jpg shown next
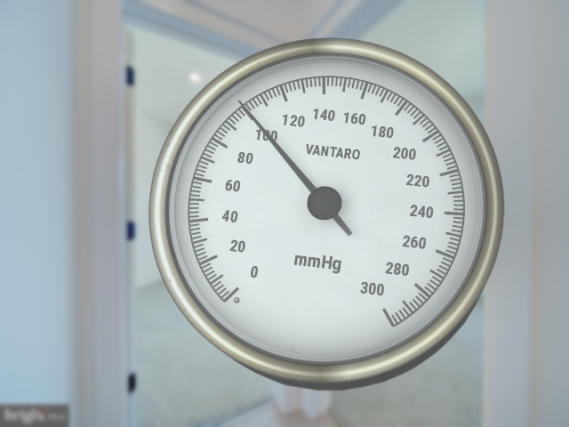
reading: 100
